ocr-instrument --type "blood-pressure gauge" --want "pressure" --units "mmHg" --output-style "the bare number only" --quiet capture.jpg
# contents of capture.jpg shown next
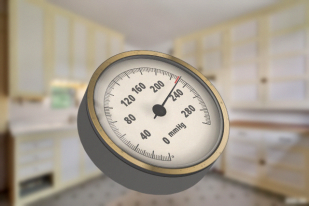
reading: 230
